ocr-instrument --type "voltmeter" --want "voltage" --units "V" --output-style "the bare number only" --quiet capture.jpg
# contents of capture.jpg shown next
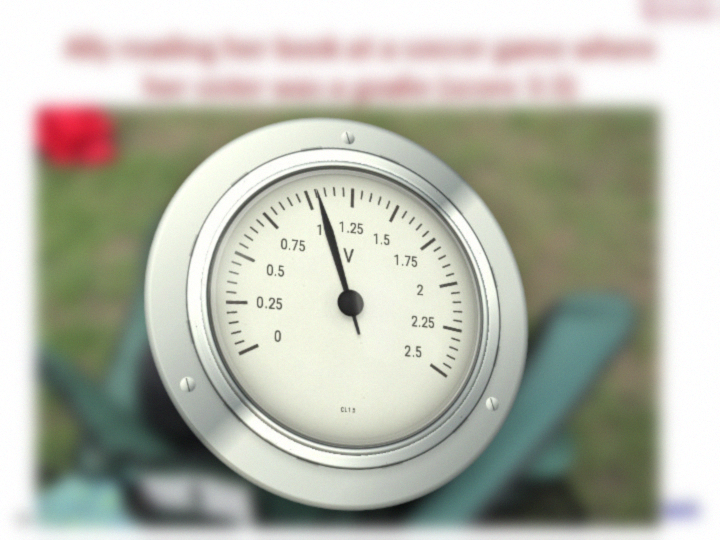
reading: 1.05
